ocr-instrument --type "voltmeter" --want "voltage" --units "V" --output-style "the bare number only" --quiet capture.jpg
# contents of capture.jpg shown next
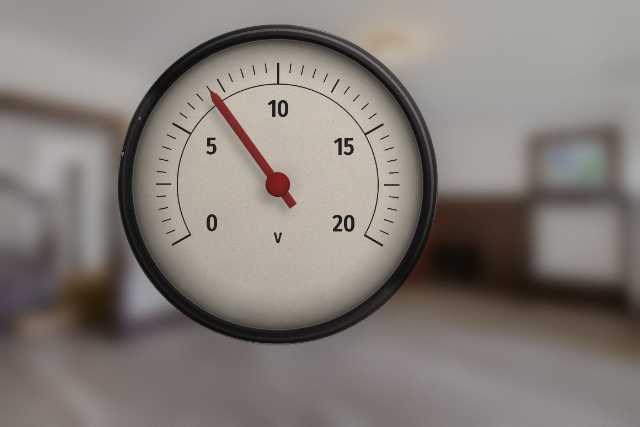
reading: 7
